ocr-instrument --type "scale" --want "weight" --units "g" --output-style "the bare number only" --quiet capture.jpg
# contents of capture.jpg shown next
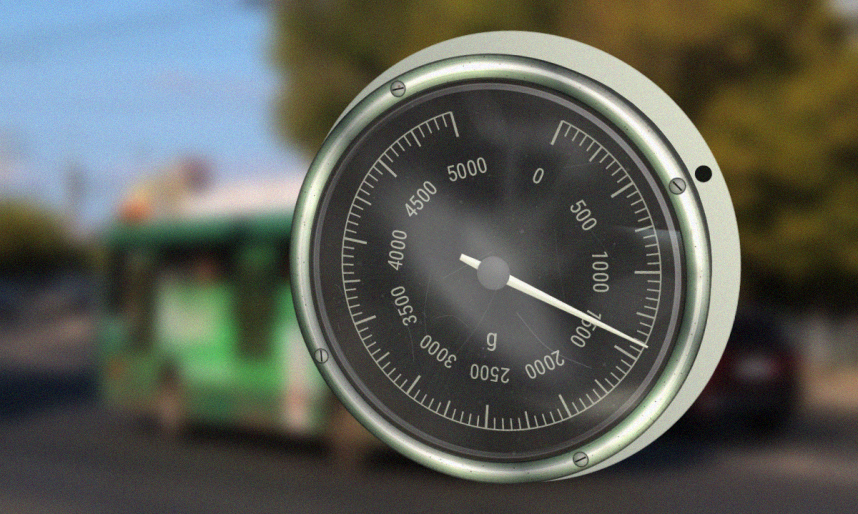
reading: 1400
